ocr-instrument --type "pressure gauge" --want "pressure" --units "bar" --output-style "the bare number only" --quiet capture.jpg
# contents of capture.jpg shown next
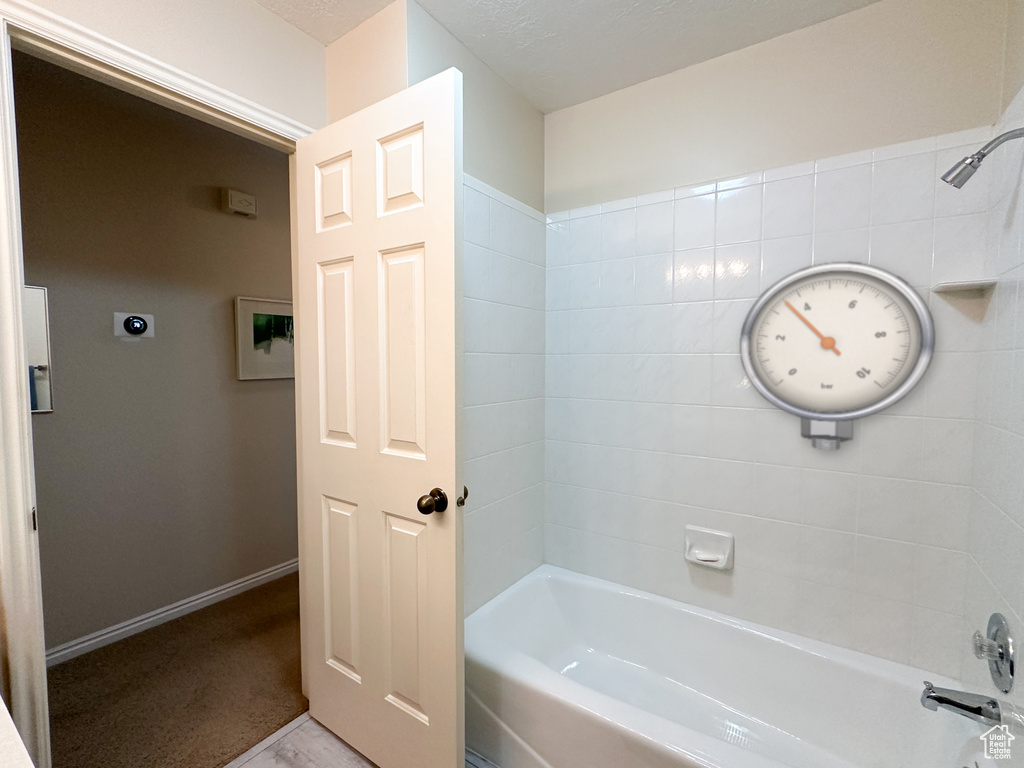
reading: 3.5
